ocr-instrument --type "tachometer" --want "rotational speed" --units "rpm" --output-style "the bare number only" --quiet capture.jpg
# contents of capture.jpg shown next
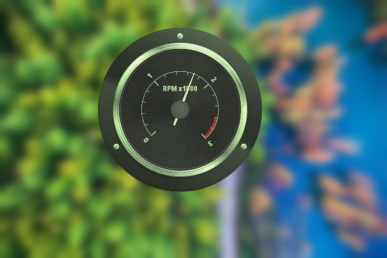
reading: 1700
